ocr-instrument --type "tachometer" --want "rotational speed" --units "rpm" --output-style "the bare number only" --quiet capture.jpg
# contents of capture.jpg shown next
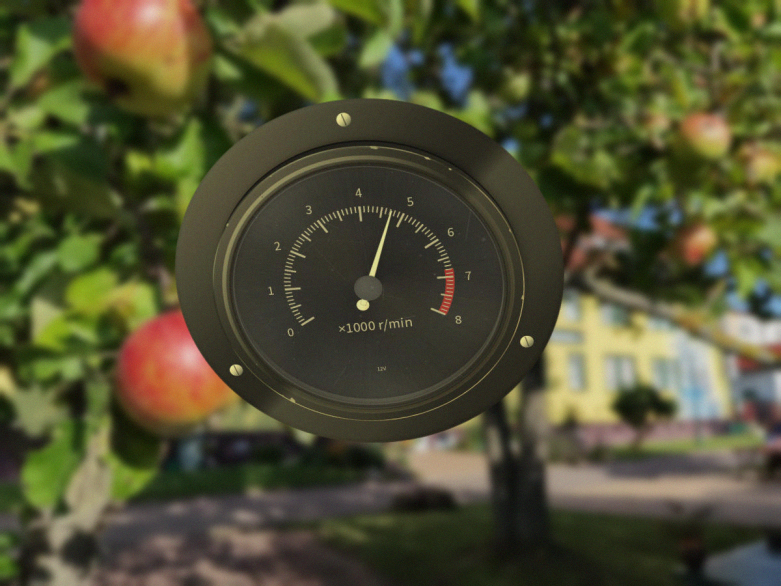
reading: 4700
